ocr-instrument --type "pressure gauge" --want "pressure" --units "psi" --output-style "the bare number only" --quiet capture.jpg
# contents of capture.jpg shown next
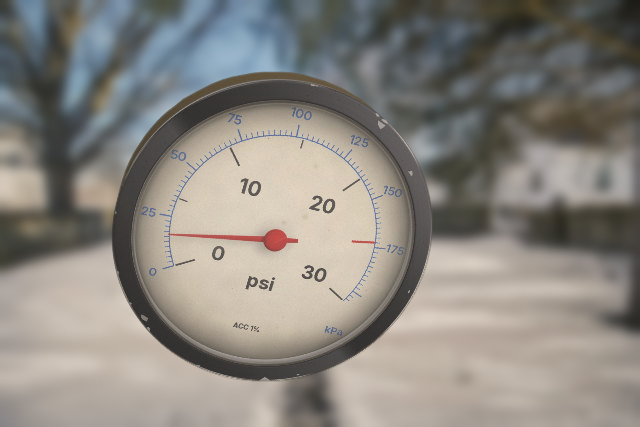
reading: 2.5
